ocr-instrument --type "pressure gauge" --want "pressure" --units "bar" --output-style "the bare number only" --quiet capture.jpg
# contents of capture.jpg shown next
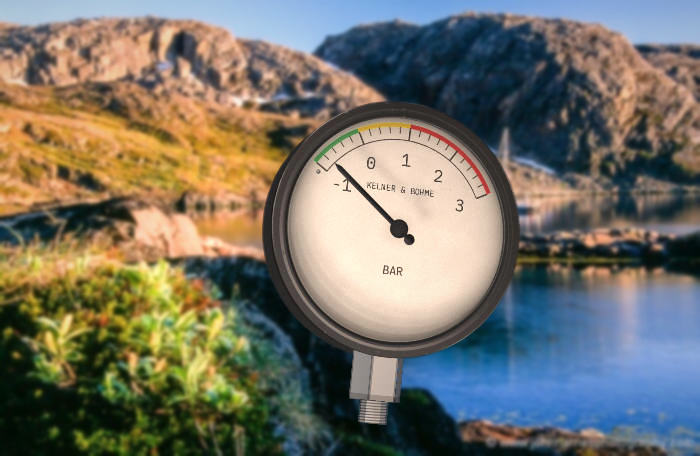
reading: -0.8
